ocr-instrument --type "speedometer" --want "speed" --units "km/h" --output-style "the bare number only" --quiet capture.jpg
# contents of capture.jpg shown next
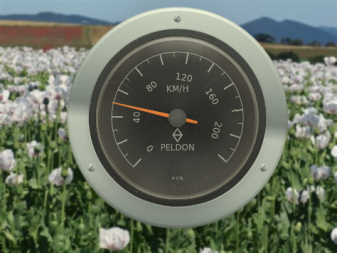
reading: 50
